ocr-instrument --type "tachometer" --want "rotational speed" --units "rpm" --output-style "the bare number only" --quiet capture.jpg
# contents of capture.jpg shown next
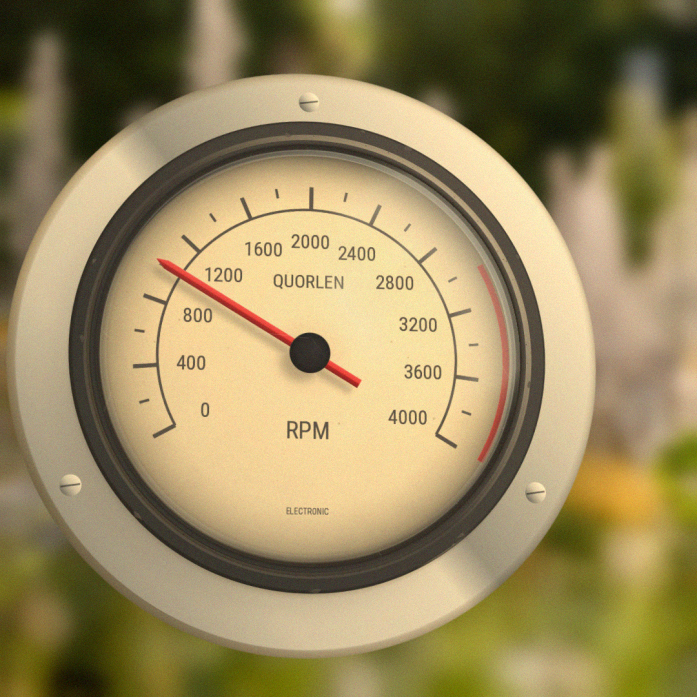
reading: 1000
